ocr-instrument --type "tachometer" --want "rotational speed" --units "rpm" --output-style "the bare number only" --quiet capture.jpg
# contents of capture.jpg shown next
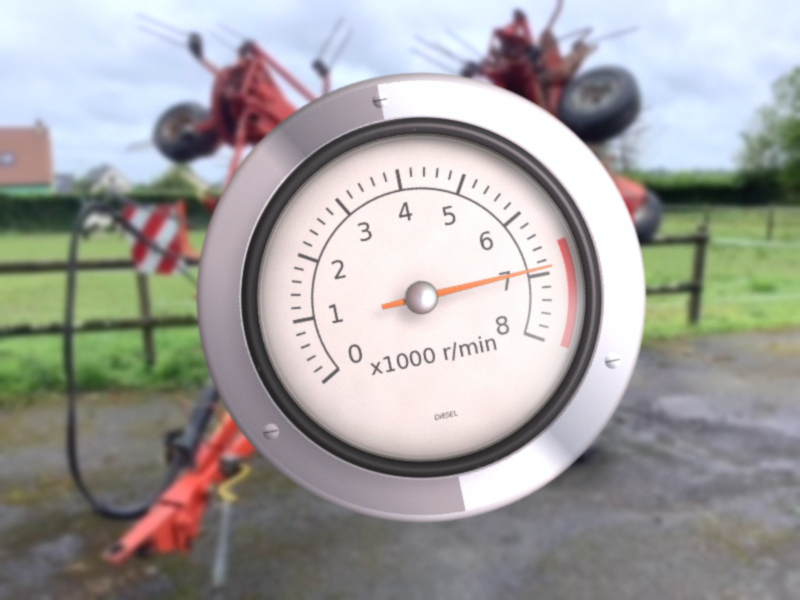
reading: 6900
